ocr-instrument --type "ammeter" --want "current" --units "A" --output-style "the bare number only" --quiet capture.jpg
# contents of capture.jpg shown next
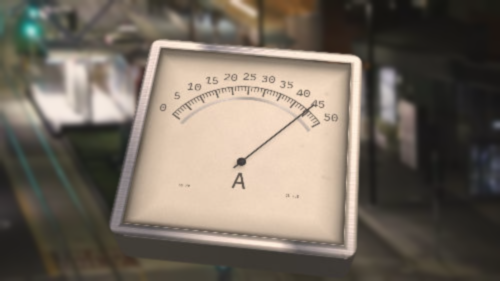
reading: 45
